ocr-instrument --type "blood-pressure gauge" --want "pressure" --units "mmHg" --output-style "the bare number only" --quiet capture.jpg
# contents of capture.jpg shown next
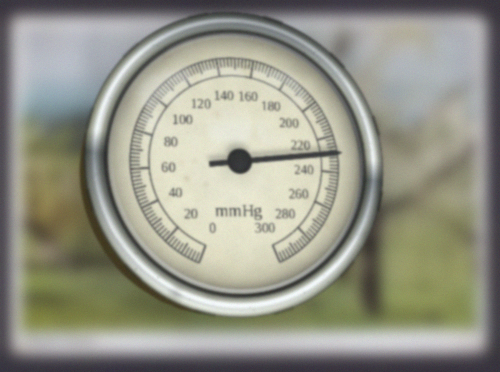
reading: 230
